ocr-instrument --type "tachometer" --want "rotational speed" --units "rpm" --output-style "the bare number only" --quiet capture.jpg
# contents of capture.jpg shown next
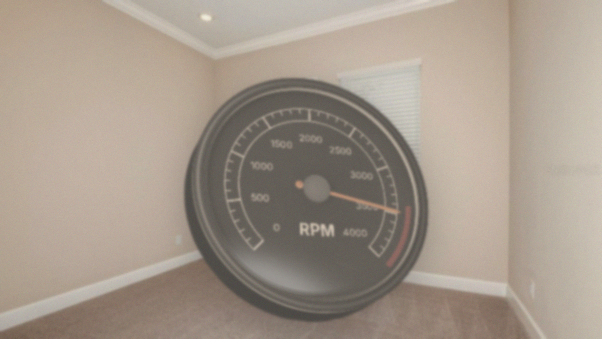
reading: 3500
